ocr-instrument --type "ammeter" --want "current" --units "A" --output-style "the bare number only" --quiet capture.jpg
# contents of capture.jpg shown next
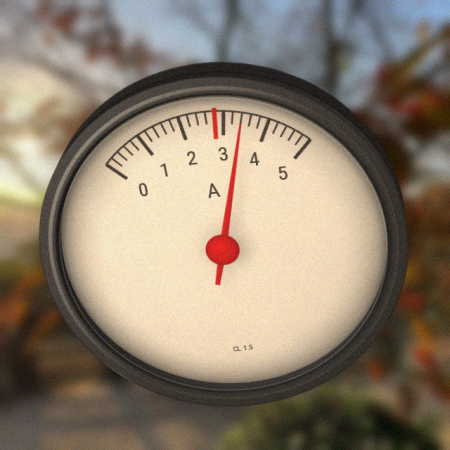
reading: 3.4
